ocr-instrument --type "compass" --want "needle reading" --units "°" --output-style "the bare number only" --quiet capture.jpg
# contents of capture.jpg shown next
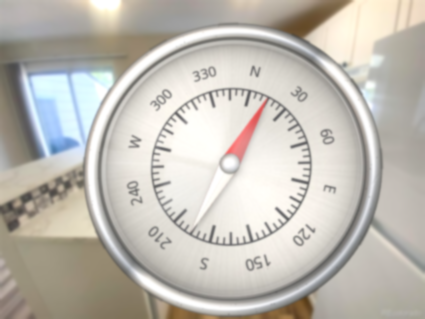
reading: 15
